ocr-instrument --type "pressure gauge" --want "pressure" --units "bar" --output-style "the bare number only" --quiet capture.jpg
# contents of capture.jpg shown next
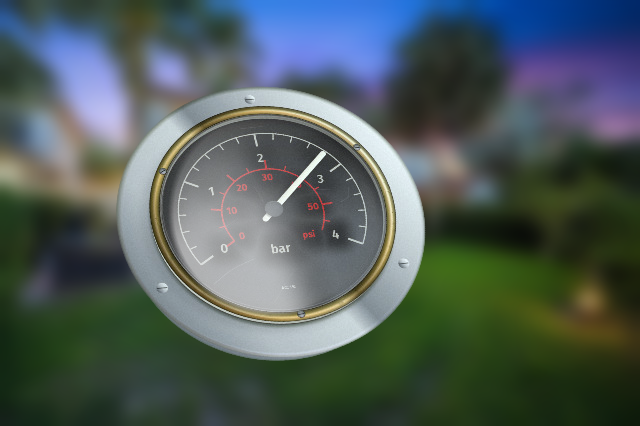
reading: 2.8
